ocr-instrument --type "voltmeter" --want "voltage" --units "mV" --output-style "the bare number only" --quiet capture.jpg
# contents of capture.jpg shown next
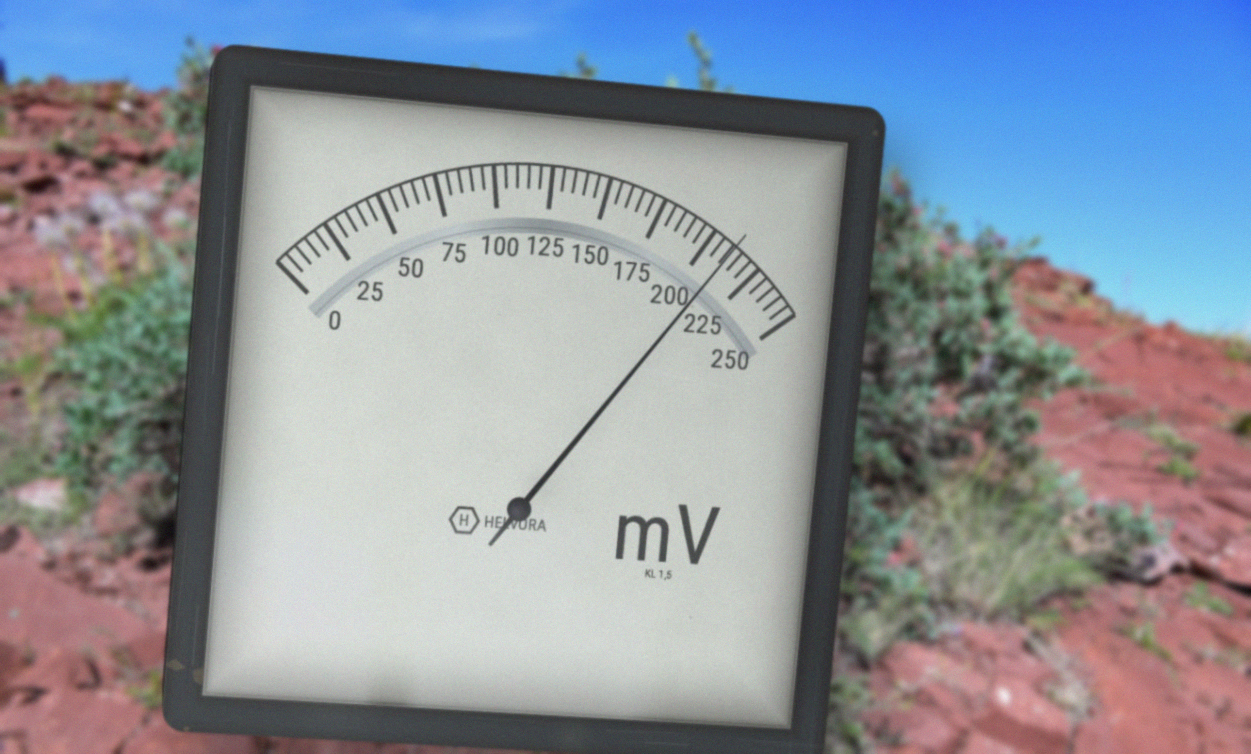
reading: 210
